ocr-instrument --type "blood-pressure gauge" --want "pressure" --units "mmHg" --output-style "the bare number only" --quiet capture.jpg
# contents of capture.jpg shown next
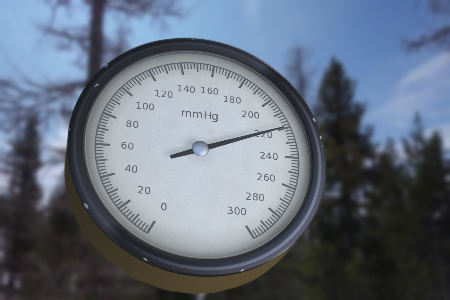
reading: 220
